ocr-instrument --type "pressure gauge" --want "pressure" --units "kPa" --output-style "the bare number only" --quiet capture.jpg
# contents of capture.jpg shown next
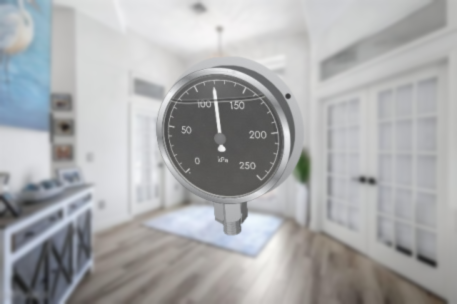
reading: 120
